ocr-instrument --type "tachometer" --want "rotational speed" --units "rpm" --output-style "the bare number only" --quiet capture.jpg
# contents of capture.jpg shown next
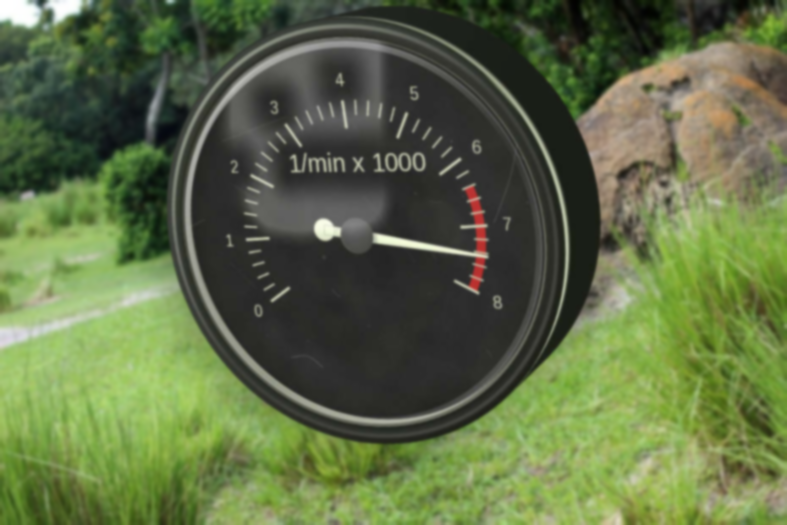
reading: 7400
